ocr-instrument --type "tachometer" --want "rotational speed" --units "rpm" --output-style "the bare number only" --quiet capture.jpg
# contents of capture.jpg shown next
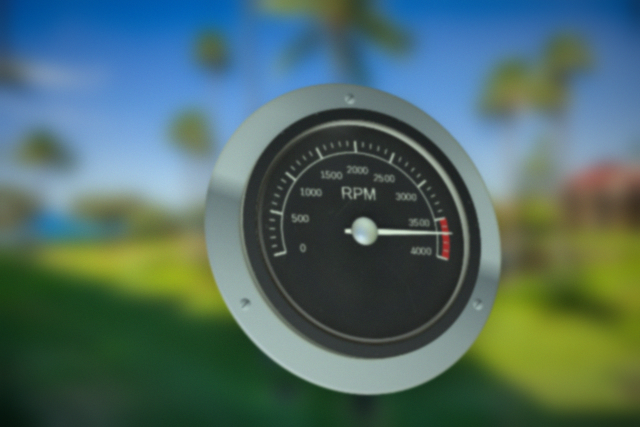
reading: 3700
